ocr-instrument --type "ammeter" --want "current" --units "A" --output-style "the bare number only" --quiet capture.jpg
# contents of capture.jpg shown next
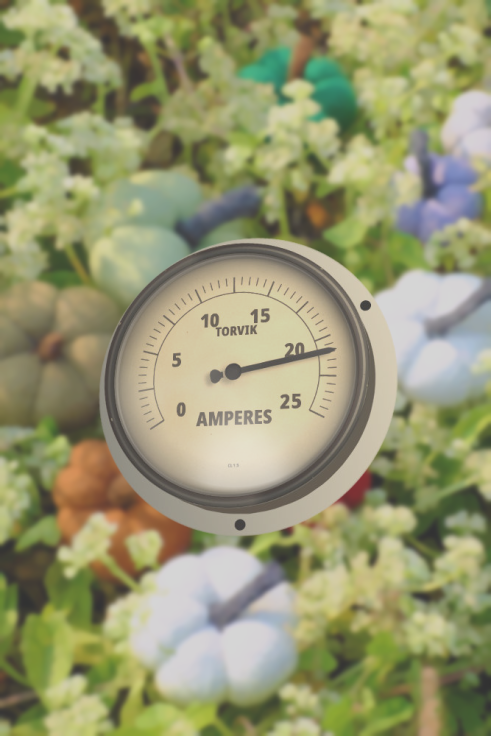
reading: 21
